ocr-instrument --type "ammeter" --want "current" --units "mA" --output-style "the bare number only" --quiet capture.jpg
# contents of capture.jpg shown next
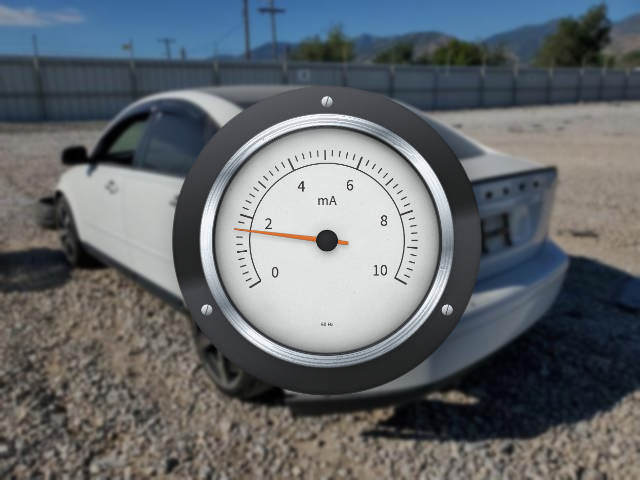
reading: 1.6
